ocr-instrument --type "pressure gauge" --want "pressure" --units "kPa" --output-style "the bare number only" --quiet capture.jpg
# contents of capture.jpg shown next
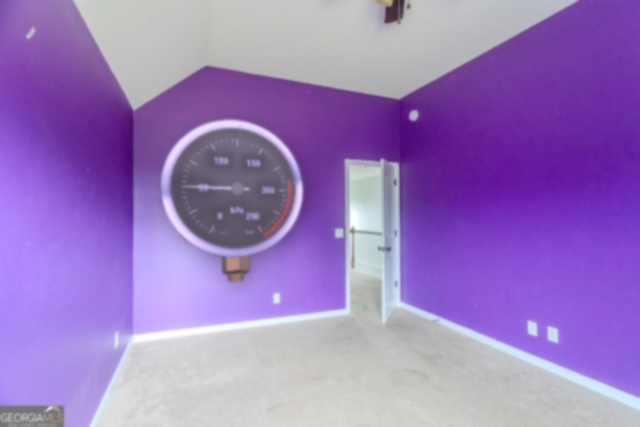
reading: 50
